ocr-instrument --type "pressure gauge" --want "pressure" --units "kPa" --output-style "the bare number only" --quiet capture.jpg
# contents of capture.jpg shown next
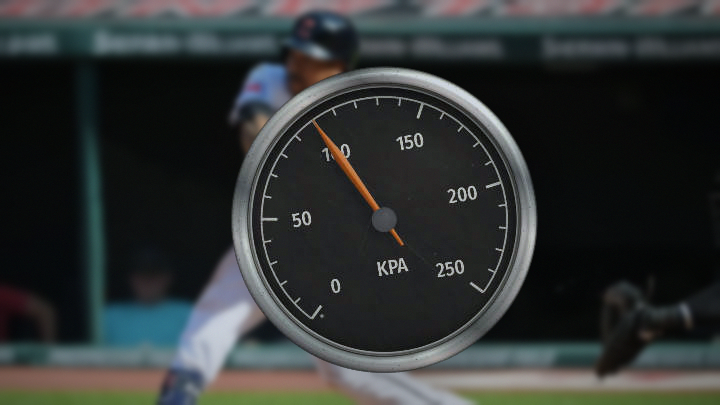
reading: 100
